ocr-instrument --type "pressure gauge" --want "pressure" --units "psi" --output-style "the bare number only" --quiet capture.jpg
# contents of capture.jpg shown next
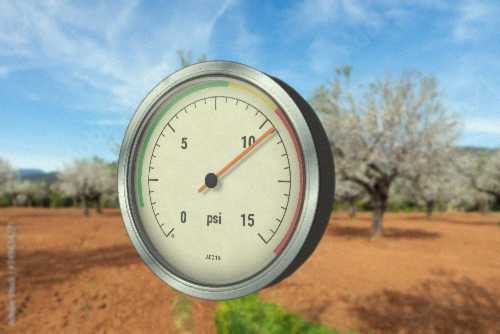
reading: 10.5
